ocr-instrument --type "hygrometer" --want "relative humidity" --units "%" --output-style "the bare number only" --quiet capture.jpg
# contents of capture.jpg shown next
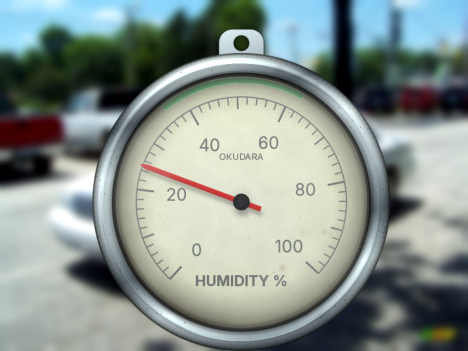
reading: 25
